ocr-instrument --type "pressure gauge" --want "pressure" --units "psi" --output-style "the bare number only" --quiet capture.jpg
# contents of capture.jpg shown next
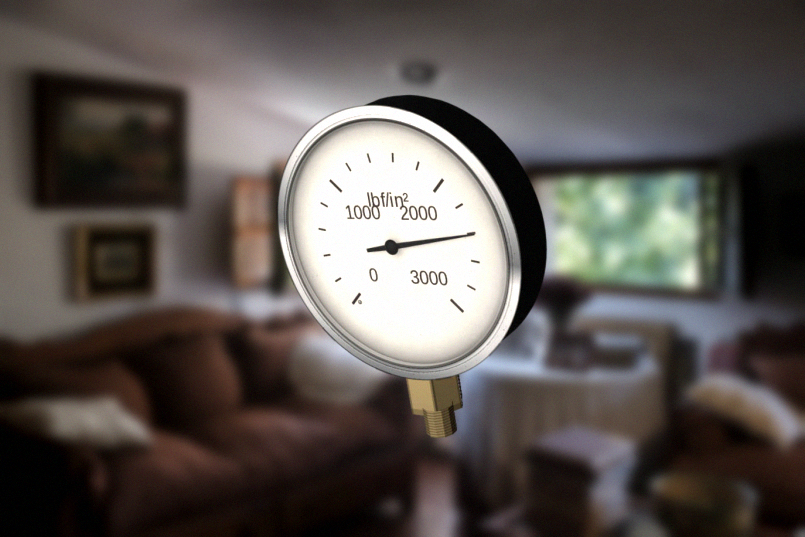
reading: 2400
